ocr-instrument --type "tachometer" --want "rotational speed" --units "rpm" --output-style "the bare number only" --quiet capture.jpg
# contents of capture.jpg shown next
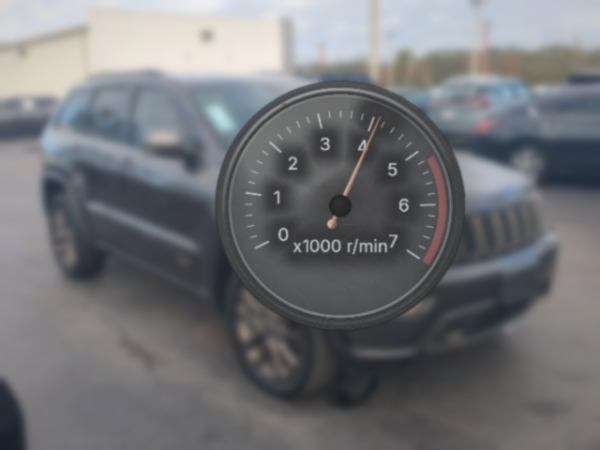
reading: 4100
